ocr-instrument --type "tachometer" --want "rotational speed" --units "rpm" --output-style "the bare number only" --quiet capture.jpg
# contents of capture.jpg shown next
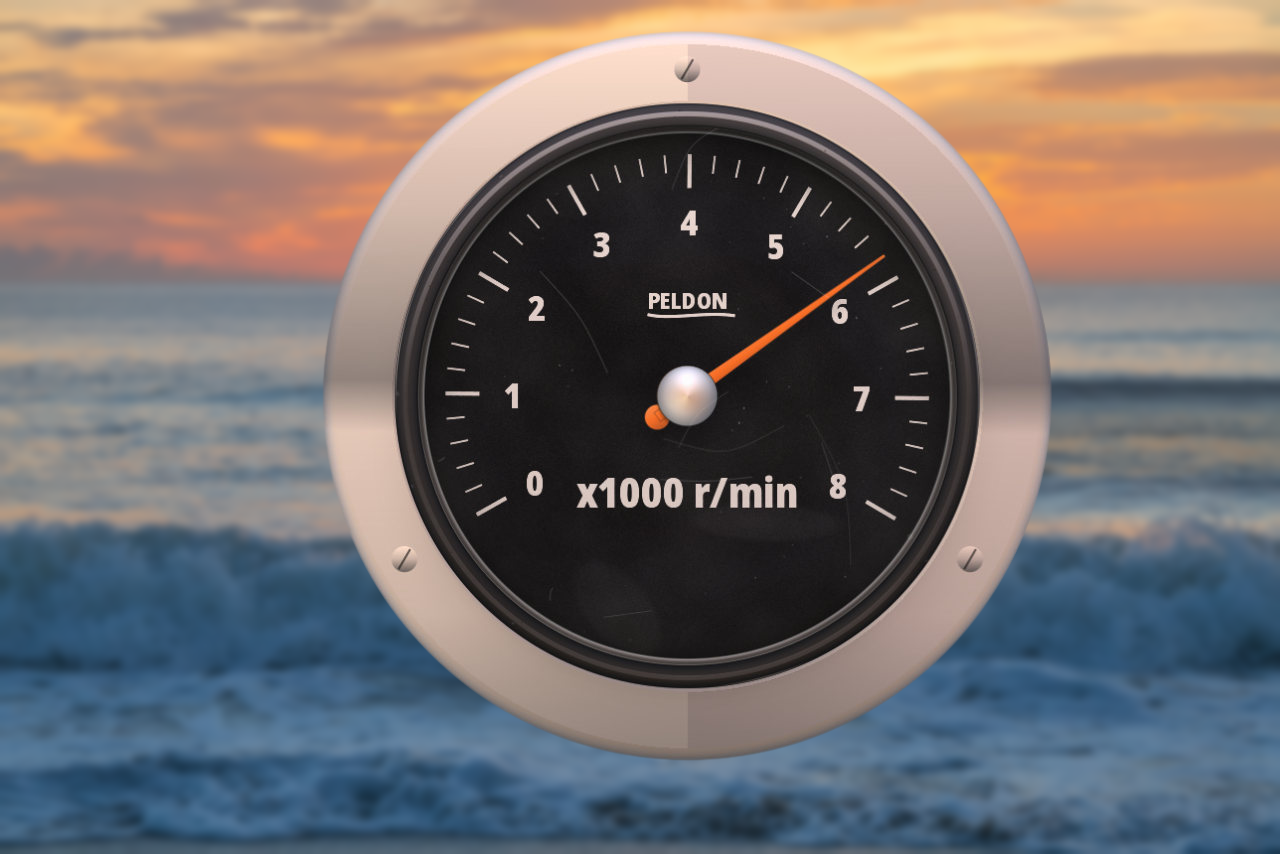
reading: 5800
